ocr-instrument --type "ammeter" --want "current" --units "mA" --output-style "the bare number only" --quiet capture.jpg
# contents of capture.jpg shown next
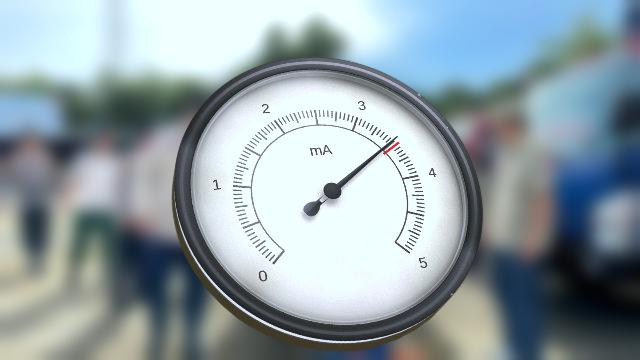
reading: 3.5
